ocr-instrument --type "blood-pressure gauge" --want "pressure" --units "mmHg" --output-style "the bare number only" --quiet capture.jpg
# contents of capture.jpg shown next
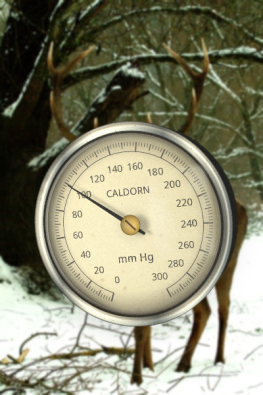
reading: 100
